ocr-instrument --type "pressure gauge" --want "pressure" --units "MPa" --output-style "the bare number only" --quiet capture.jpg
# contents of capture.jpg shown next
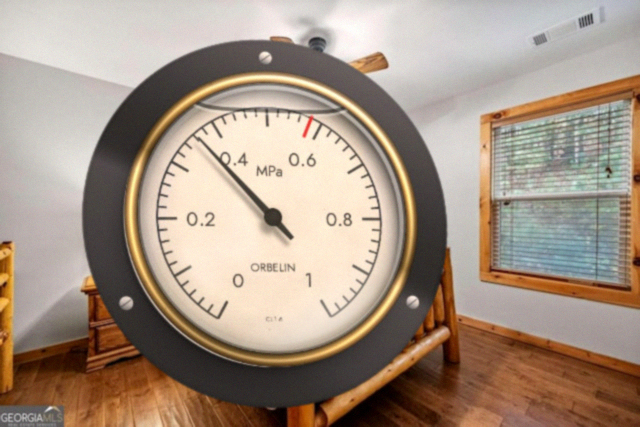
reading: 0.36
